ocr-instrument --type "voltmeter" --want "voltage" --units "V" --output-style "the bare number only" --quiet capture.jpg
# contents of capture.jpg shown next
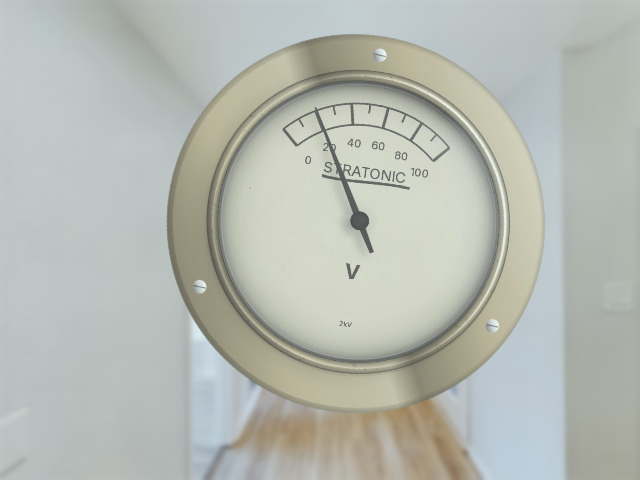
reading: 20
